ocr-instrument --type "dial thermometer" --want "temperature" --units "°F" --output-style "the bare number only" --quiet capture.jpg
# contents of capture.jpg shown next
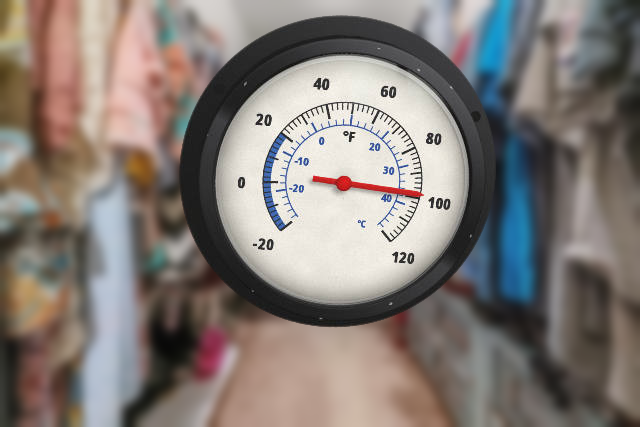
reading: 98
